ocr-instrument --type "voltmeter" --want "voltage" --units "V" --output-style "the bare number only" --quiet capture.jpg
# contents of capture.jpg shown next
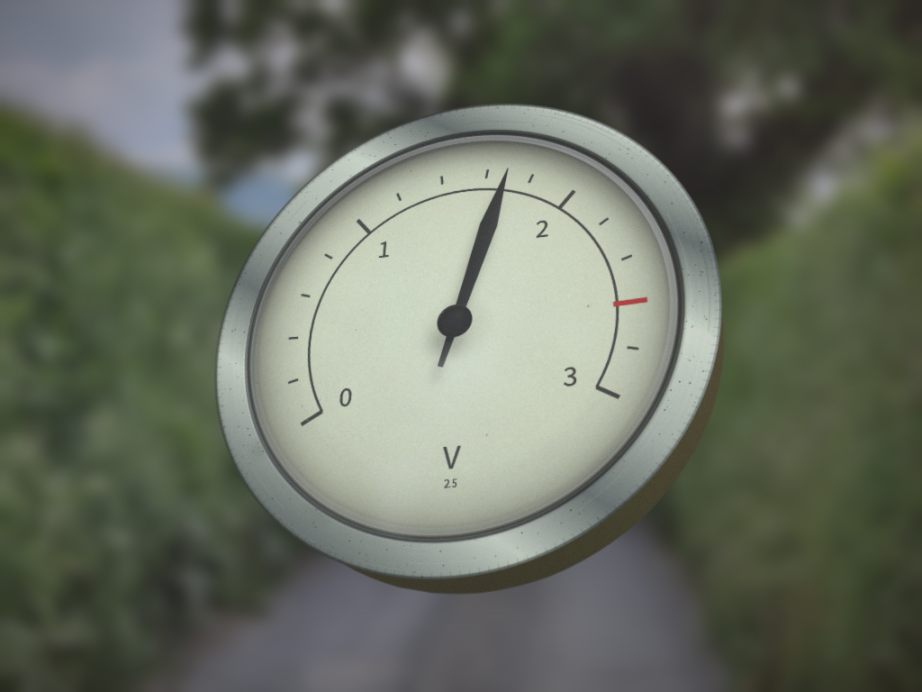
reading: 1.7
